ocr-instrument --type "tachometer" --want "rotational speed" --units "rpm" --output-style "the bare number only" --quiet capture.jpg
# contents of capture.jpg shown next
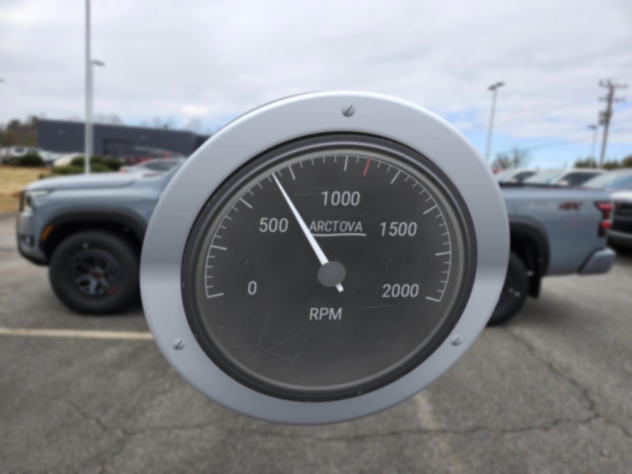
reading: 675
